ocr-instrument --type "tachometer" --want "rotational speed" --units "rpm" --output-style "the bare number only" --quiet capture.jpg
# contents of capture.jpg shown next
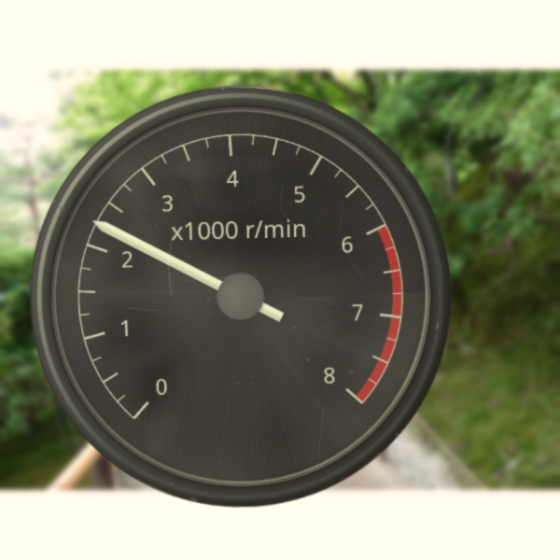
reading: 2250
